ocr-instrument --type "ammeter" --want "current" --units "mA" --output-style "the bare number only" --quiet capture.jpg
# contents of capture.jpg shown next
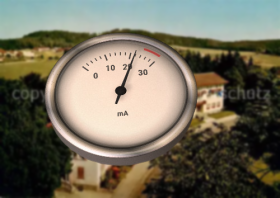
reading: 22
